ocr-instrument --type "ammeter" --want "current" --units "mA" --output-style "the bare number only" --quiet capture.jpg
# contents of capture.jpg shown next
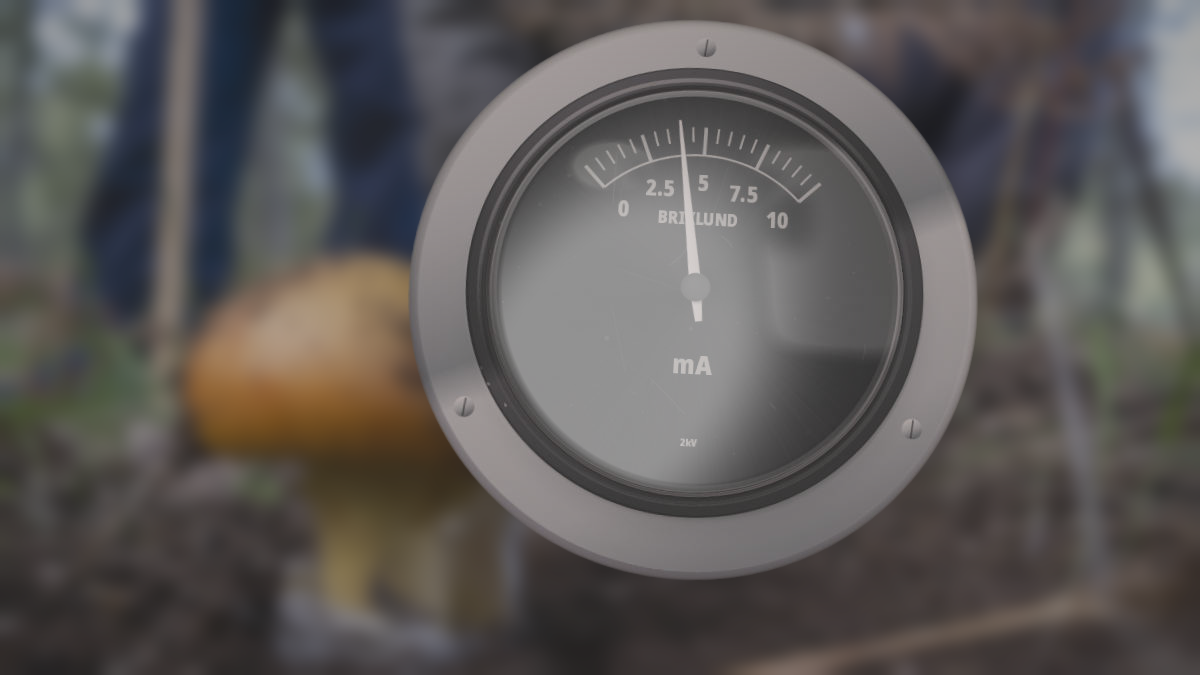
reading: 4
